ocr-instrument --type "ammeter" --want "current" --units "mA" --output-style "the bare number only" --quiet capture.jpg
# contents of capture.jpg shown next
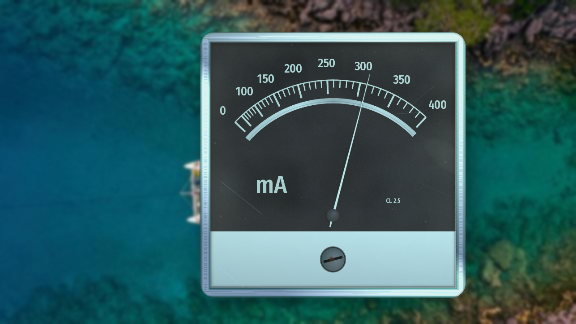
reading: 310
